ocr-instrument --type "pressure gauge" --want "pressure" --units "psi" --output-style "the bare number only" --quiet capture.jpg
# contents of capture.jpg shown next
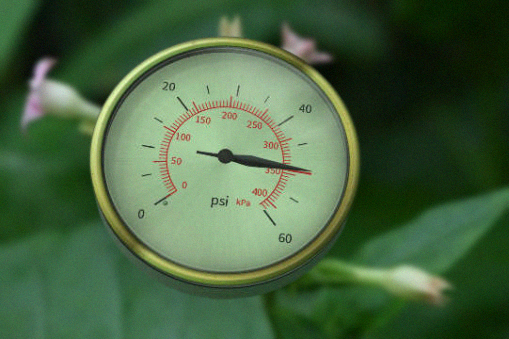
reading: 50
